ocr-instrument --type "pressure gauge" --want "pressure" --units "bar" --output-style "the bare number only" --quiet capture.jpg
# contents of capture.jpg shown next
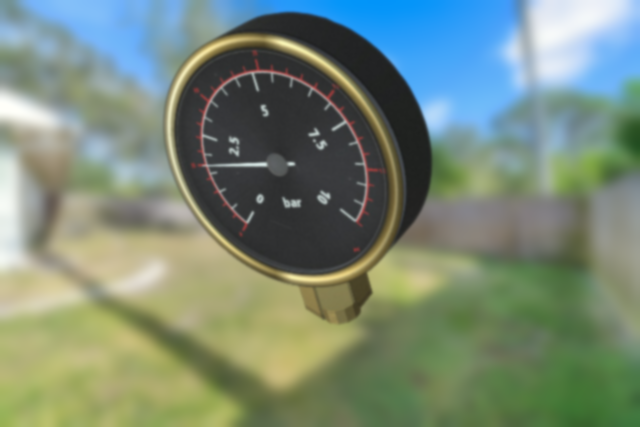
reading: 1.75
